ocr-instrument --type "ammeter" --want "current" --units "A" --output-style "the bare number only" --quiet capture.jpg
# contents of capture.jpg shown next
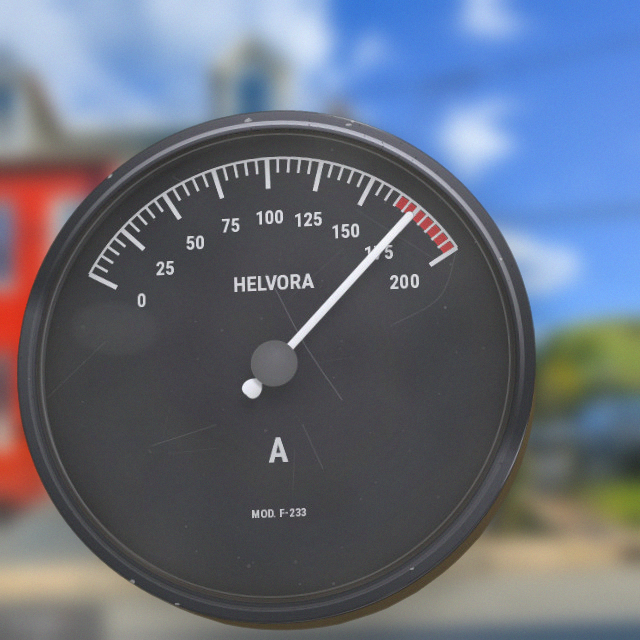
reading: 175
